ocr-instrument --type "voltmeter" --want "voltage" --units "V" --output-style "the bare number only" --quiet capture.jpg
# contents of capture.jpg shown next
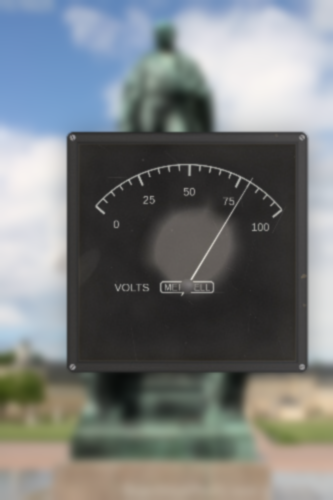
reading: 80
